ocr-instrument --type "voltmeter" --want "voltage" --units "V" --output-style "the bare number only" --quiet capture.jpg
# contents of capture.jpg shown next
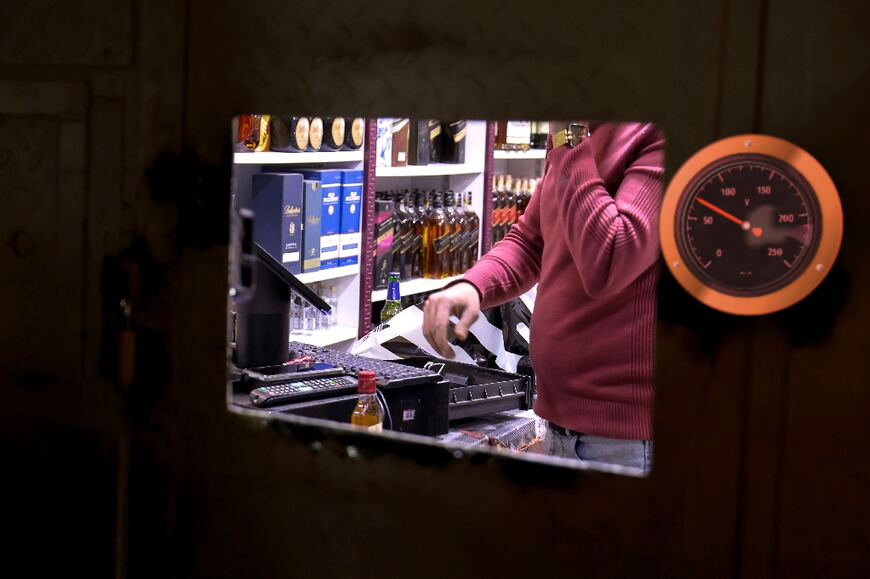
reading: 70
